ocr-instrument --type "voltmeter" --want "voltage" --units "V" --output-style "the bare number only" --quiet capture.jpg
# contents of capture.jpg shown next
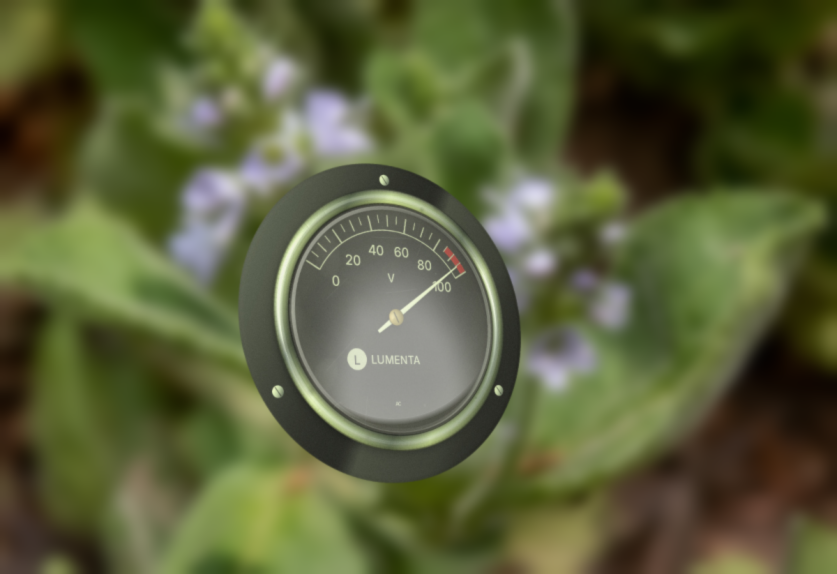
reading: 95
